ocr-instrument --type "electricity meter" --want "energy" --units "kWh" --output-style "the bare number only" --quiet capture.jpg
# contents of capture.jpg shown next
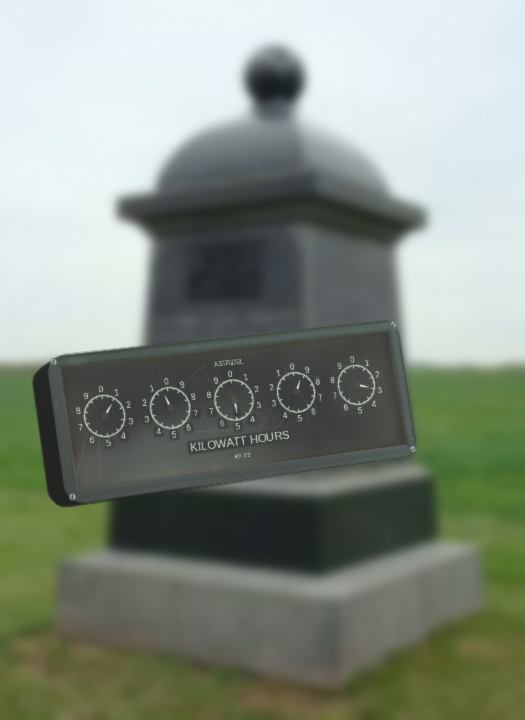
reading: 10493
